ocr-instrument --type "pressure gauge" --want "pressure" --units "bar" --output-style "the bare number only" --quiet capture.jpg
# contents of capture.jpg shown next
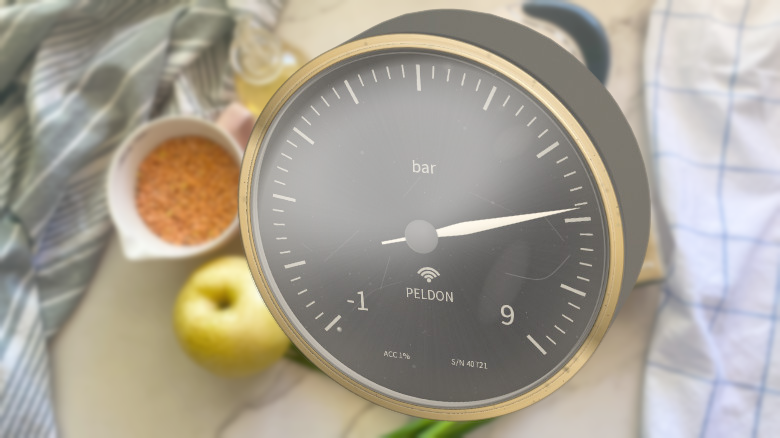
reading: 6.8
